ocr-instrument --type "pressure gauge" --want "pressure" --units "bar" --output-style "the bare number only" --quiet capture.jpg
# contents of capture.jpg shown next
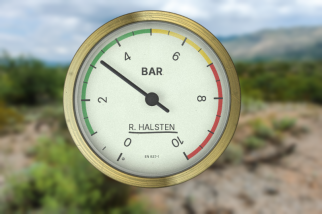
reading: 3.25
